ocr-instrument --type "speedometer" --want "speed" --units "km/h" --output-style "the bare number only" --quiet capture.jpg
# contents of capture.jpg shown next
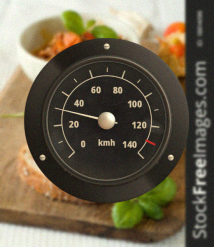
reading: 30
